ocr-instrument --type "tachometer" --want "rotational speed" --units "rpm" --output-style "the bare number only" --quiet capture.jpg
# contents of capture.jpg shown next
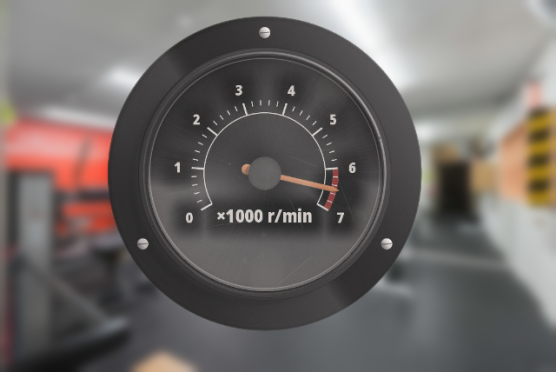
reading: 6500
